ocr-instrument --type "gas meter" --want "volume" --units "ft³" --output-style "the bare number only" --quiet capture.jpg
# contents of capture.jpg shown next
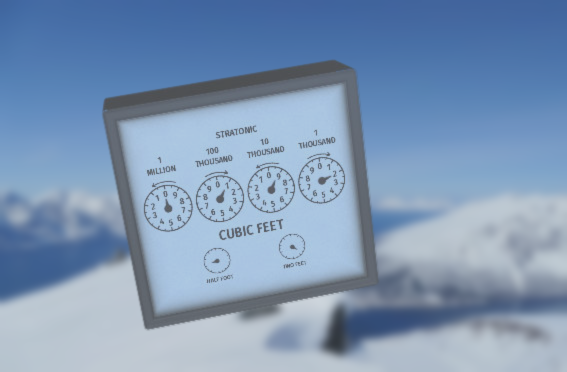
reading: 9200
